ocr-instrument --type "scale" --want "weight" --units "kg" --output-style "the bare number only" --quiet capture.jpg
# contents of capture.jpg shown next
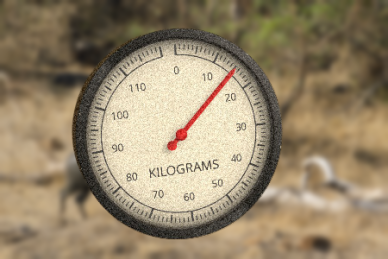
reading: 15
